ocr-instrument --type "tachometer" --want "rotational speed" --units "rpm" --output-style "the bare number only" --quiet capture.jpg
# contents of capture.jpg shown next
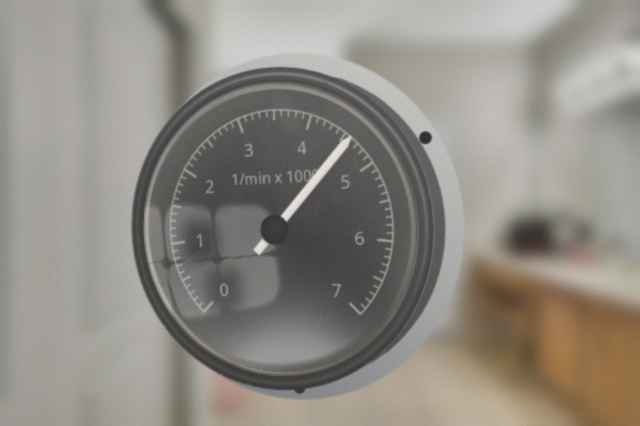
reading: 4600
